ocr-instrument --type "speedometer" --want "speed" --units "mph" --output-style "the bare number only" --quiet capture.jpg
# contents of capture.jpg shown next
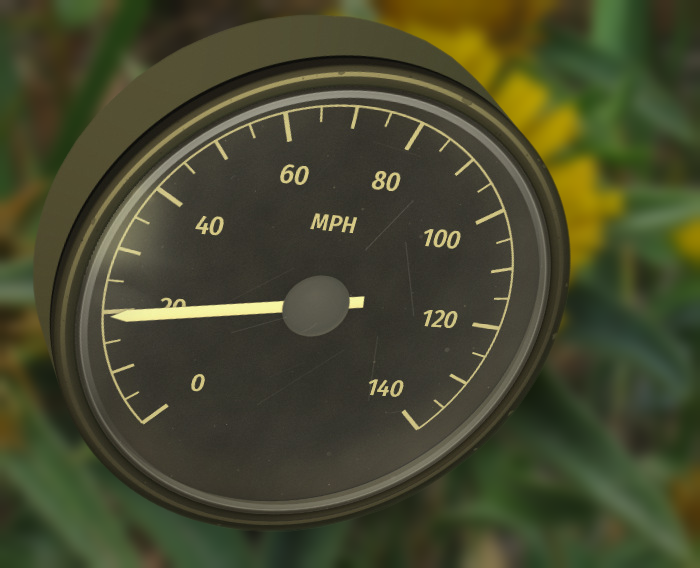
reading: 20
